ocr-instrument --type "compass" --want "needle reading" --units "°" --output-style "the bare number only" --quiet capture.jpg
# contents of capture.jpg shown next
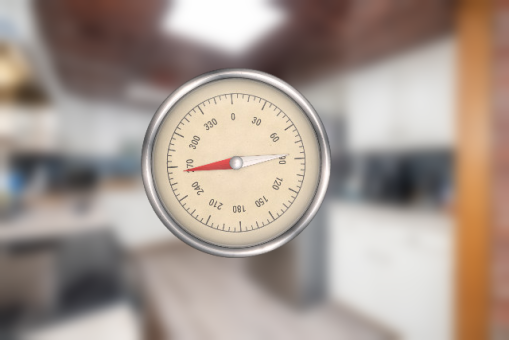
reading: 265
